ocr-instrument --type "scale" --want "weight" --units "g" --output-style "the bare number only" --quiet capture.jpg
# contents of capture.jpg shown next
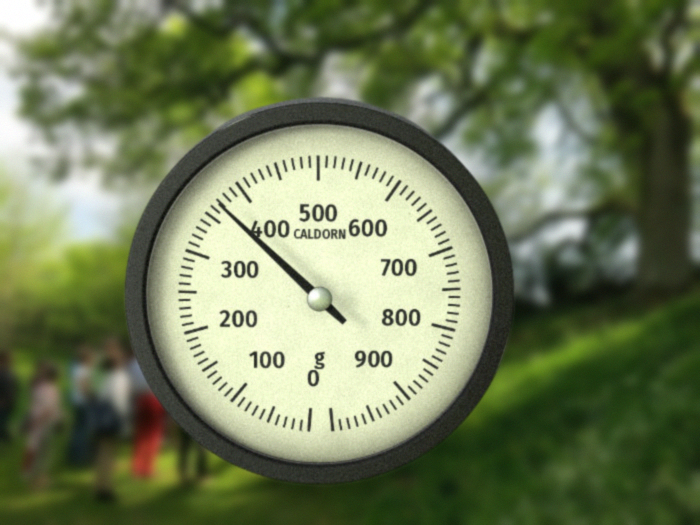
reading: 370
